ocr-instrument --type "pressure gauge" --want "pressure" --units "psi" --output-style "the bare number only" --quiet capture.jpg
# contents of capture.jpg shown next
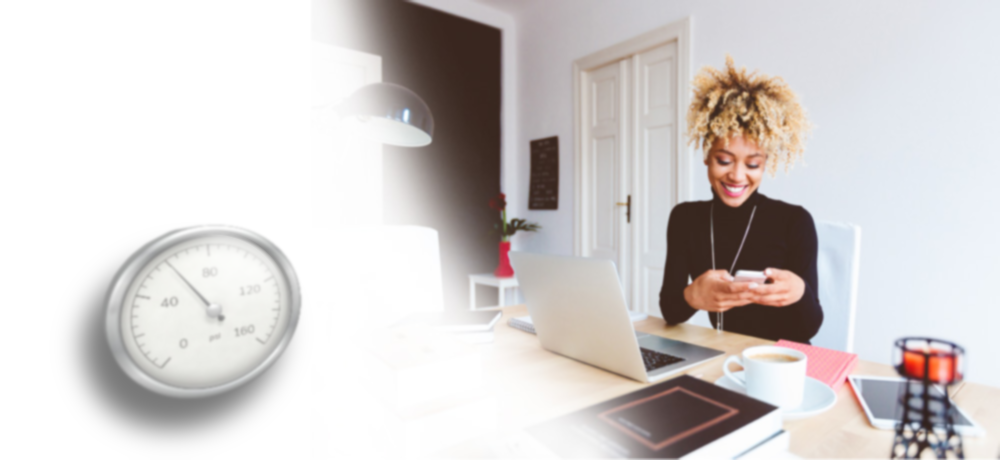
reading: 60
